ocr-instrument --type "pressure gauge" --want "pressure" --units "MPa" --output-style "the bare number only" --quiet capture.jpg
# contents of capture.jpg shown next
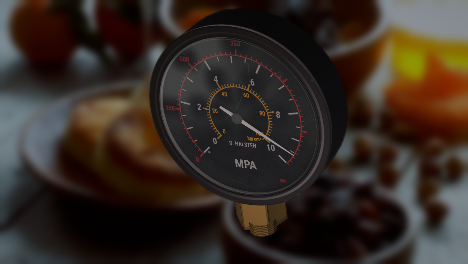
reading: 9.5
